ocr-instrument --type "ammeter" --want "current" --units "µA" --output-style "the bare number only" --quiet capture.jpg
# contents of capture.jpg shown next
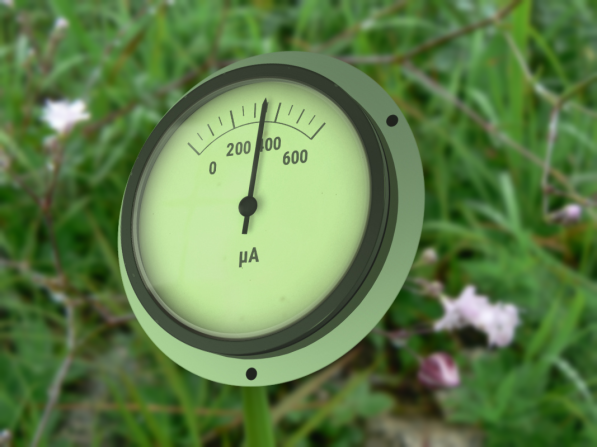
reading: 350
